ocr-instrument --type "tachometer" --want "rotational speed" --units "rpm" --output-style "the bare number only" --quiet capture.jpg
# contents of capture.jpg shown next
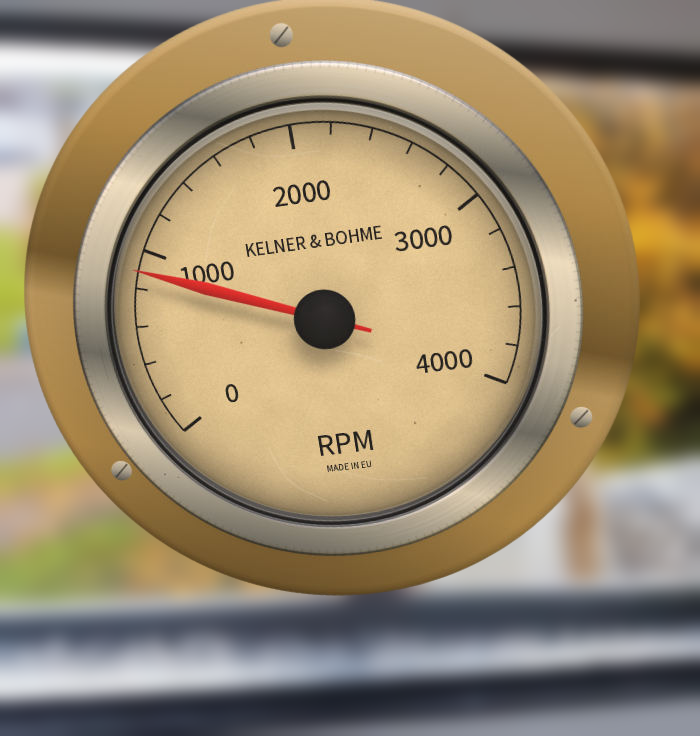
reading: 900
